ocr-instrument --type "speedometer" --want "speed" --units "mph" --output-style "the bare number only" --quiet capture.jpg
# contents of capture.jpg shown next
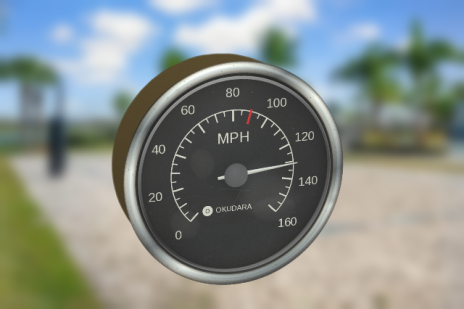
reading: 130
